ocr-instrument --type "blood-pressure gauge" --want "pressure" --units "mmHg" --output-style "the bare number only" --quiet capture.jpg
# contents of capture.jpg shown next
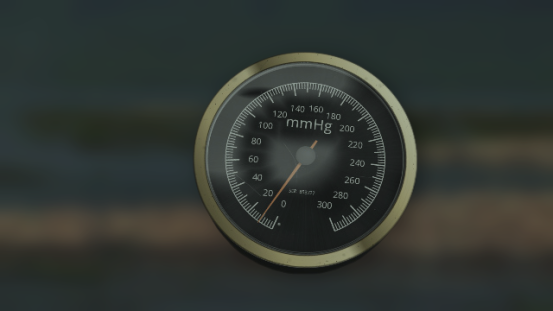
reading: 10
